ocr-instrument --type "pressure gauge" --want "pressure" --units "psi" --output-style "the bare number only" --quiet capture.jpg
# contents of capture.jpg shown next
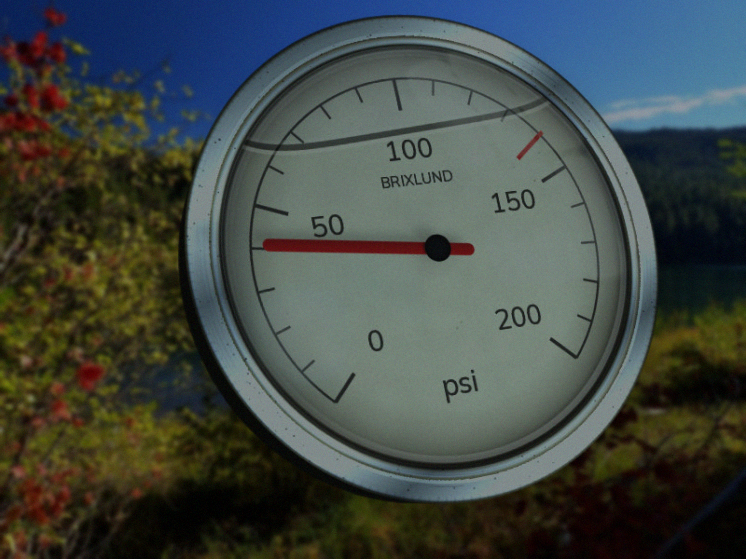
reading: 40
